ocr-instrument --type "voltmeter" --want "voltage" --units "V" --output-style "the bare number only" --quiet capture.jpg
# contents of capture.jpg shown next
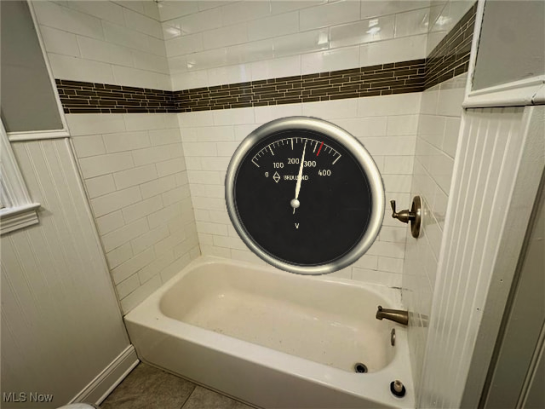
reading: 260
